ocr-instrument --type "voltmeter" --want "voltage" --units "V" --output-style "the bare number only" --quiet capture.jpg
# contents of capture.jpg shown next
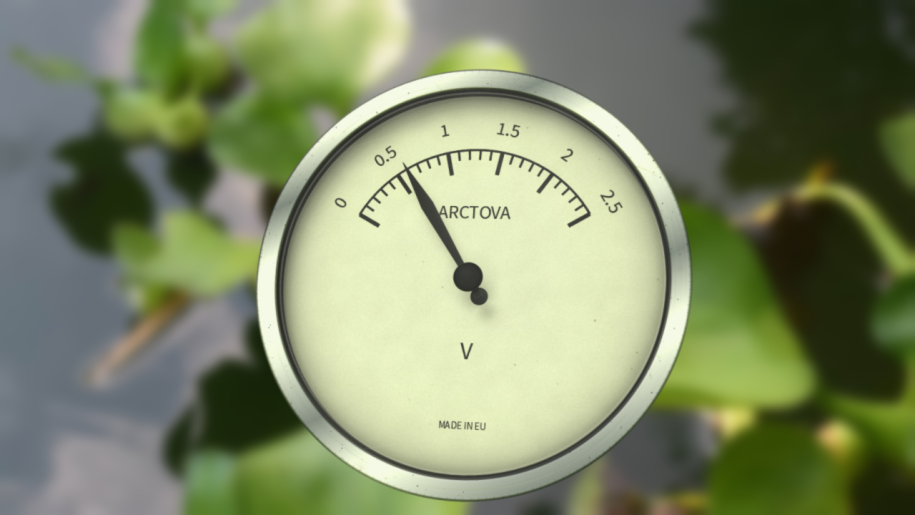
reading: 0.6
